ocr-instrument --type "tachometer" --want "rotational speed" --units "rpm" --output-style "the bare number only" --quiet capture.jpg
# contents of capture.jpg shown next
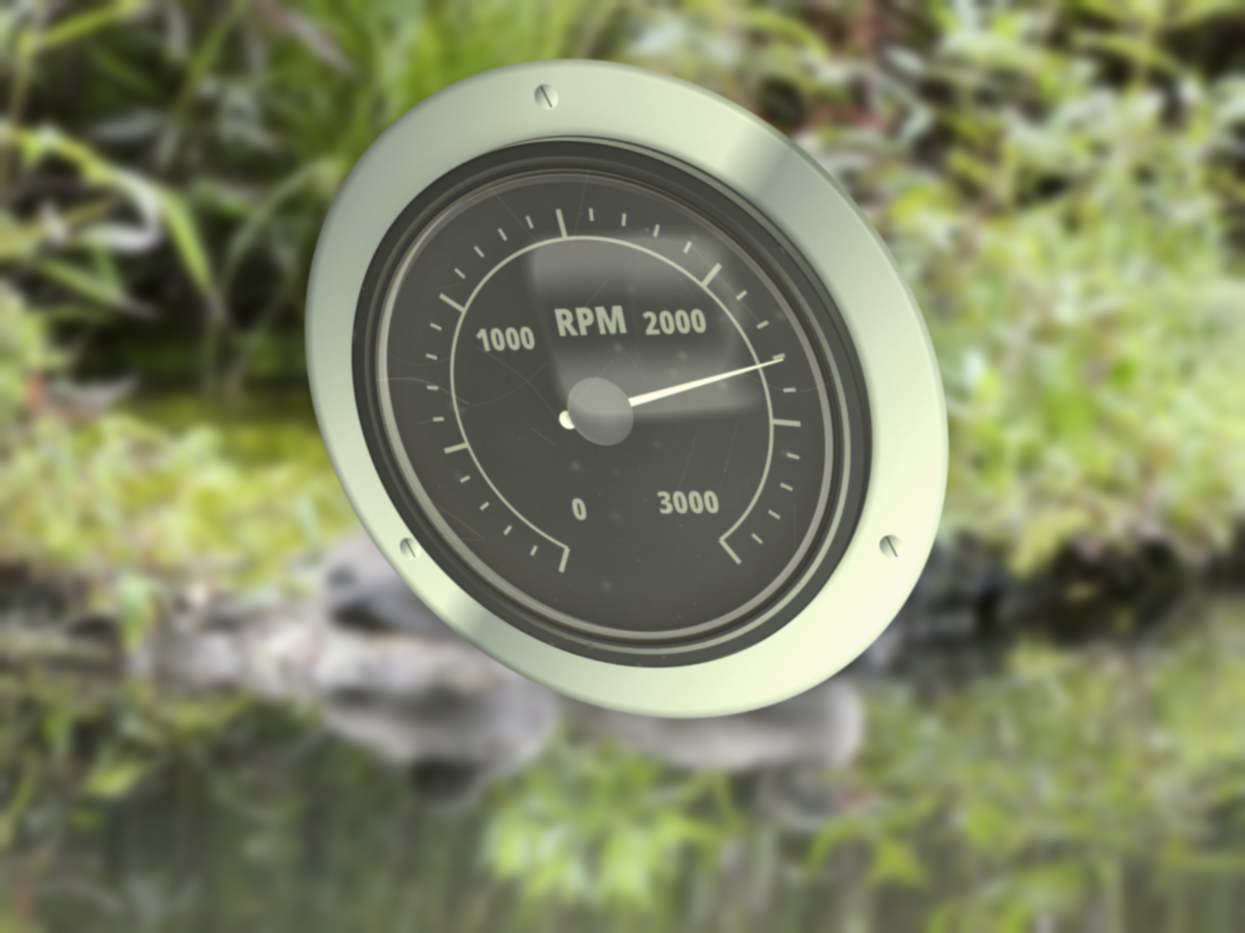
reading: 2300
